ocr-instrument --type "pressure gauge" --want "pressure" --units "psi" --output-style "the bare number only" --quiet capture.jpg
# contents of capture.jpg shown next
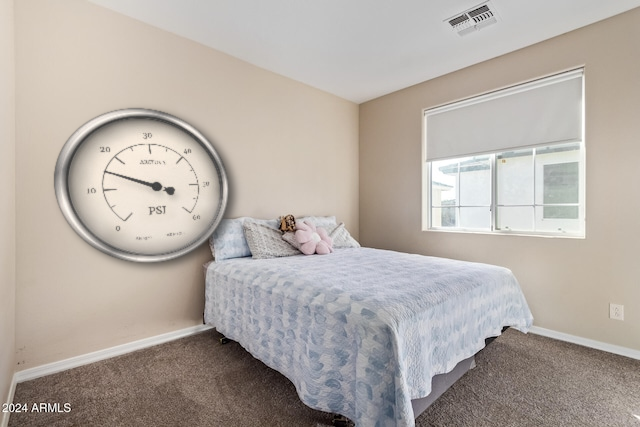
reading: 15
